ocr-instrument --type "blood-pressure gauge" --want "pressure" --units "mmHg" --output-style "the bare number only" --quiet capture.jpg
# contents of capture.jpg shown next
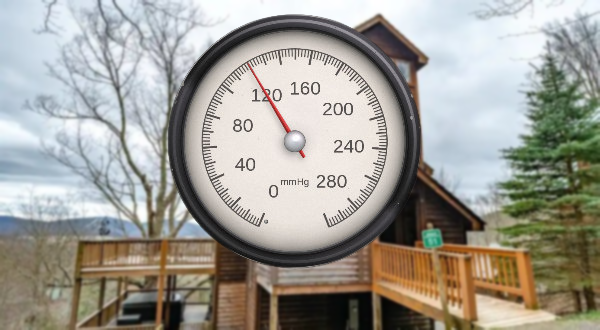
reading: 120
